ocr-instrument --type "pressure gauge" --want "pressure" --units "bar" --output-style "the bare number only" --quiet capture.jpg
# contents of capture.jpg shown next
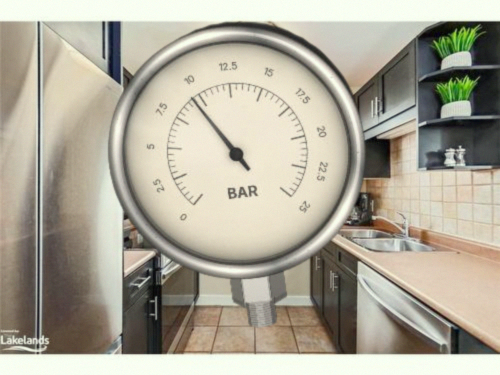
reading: 9.5
